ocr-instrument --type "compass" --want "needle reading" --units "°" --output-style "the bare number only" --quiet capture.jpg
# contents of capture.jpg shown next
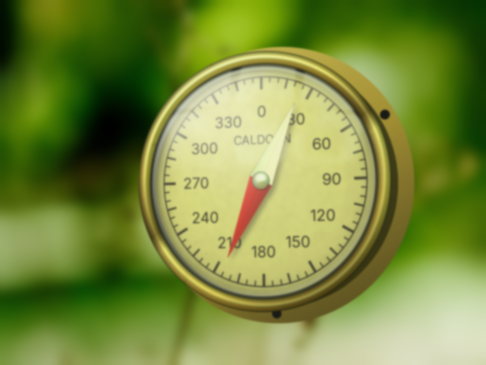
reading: 205
